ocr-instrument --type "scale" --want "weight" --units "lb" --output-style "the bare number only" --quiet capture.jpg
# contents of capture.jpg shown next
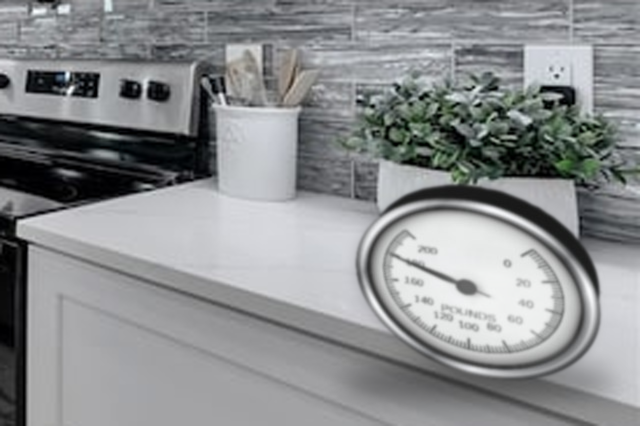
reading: 180
